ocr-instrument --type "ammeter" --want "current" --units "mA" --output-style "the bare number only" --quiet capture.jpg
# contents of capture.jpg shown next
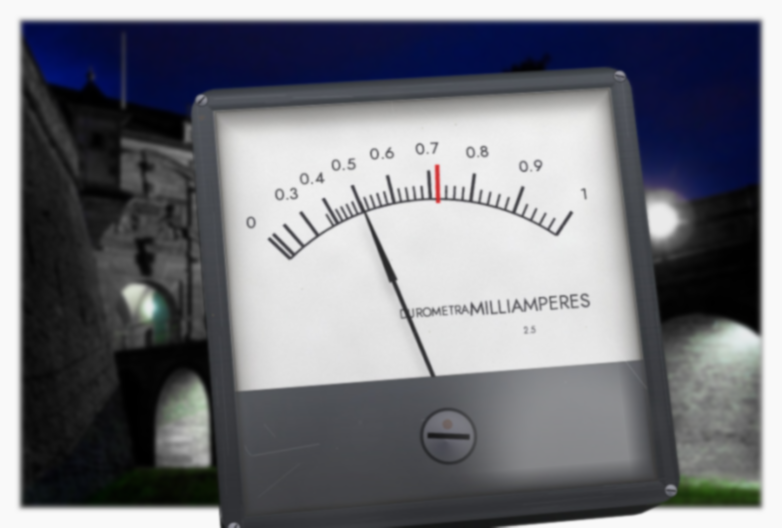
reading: 0.5
